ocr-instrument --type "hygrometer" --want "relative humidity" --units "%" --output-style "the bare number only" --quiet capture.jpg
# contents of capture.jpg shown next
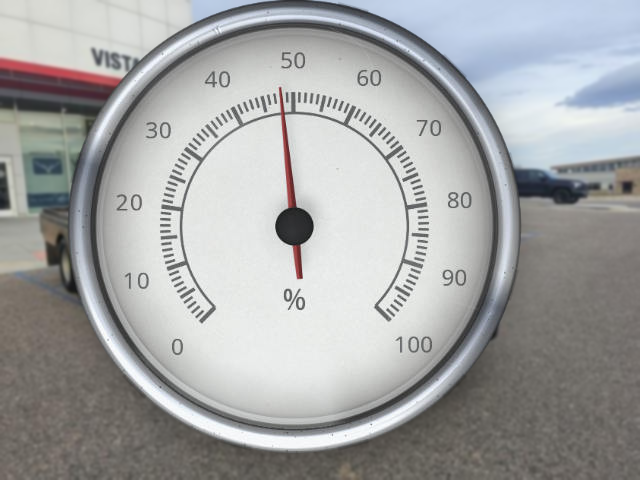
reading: 48
